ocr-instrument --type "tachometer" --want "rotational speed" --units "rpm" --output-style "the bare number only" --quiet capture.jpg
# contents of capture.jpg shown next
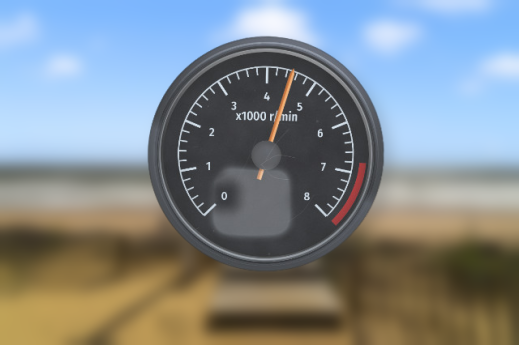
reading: 4500
